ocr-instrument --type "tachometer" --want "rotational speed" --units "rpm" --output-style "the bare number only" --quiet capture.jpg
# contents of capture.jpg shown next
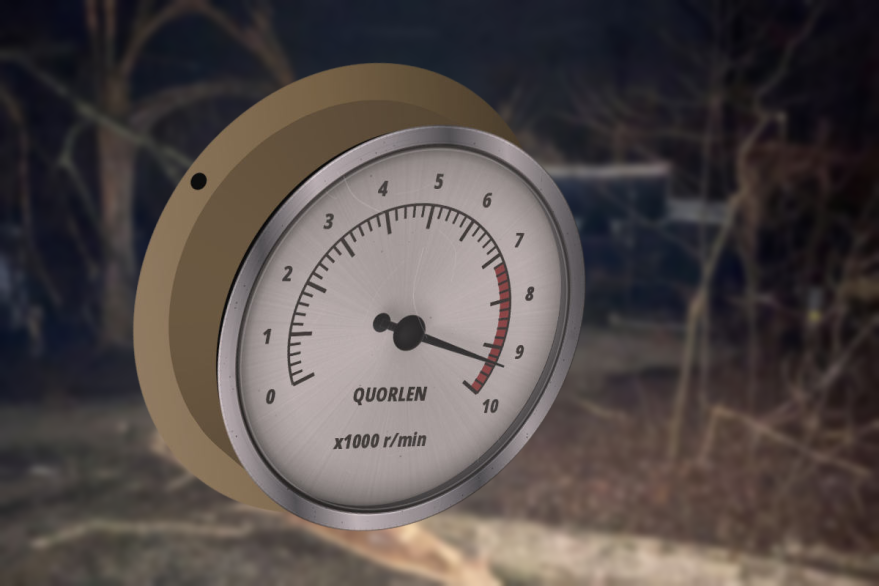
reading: 9300
